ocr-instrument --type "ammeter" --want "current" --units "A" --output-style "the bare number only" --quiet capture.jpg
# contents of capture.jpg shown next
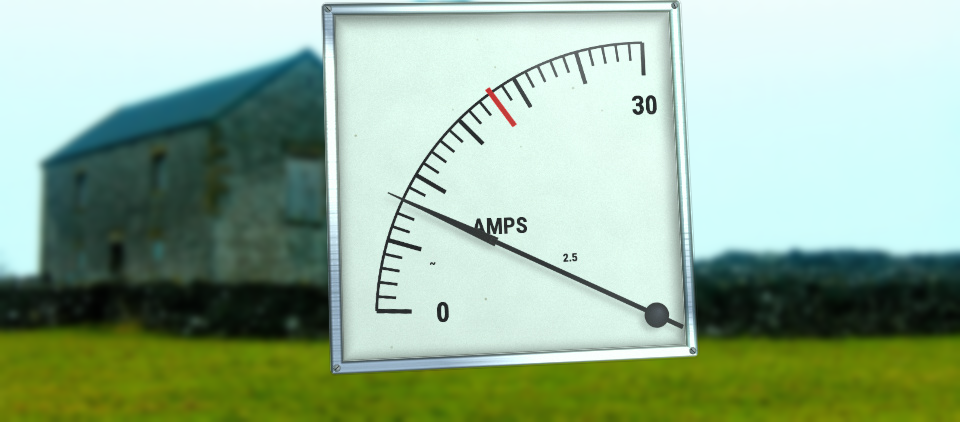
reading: 8
